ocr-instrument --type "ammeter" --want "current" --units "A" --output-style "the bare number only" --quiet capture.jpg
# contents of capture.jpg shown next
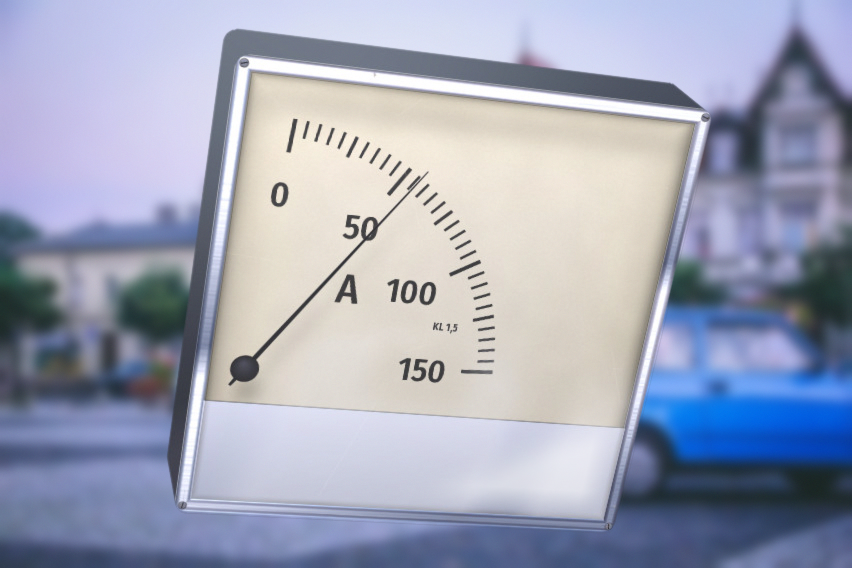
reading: 55
